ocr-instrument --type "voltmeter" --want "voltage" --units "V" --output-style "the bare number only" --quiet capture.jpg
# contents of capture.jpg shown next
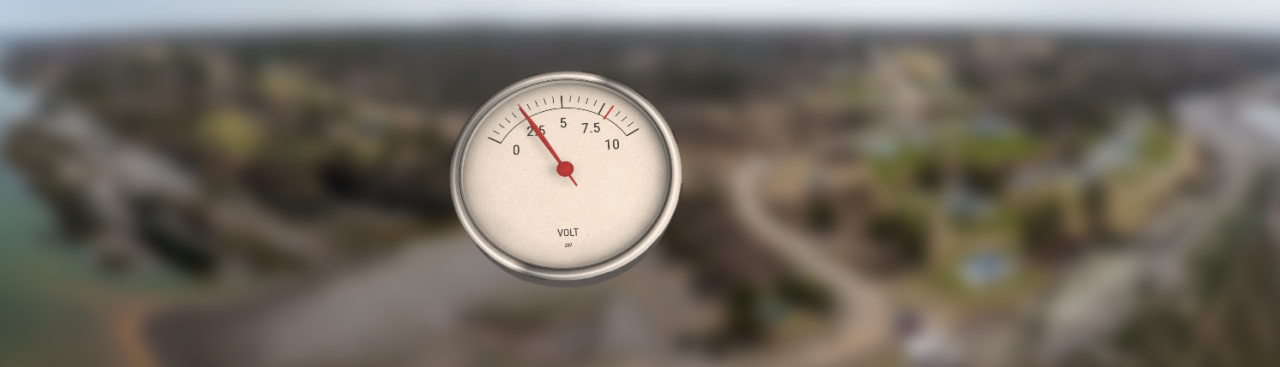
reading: 2.5
